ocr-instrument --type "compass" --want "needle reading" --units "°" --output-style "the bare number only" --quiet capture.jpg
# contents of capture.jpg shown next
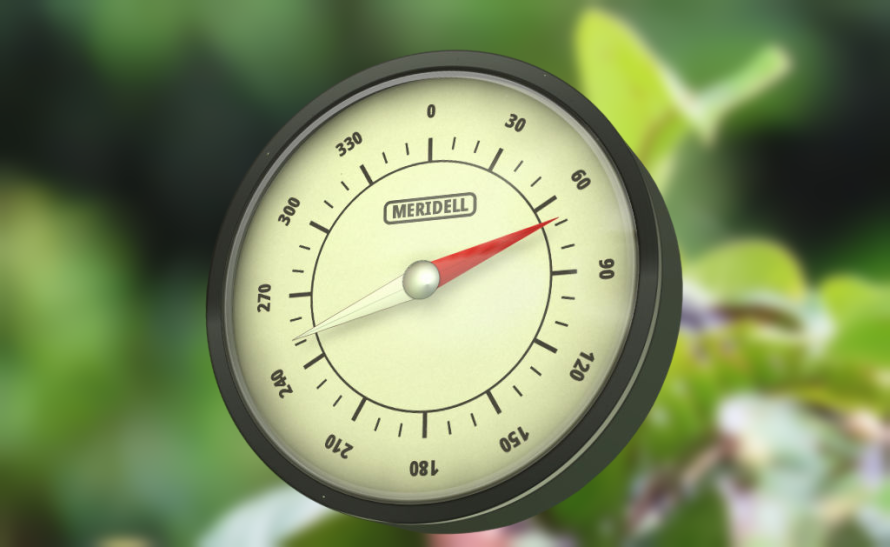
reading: 70
